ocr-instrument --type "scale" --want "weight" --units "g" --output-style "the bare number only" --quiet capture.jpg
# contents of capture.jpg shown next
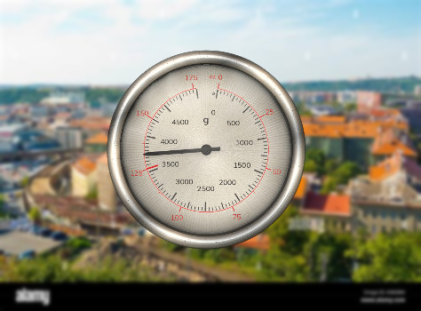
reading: 3750
